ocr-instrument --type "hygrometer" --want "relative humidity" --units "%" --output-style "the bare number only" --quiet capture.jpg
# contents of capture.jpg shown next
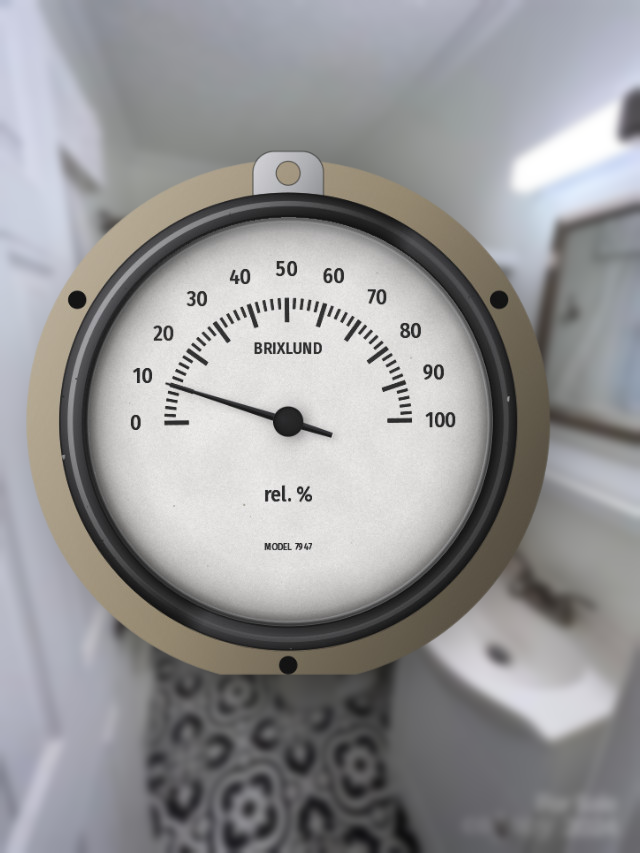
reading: 10
